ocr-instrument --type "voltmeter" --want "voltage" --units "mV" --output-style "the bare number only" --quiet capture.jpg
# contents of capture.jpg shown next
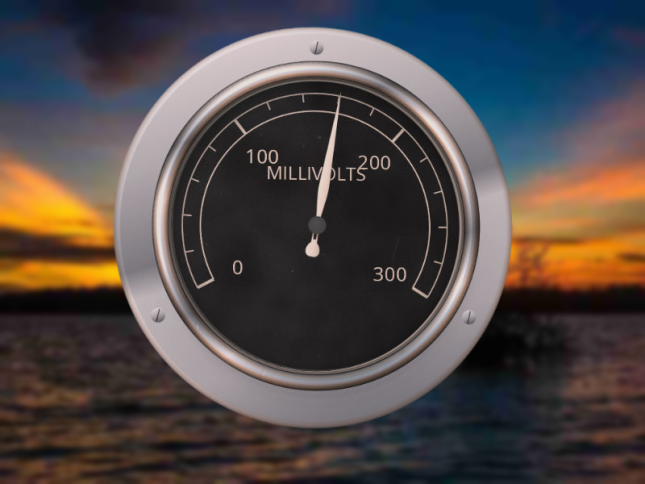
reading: 160
